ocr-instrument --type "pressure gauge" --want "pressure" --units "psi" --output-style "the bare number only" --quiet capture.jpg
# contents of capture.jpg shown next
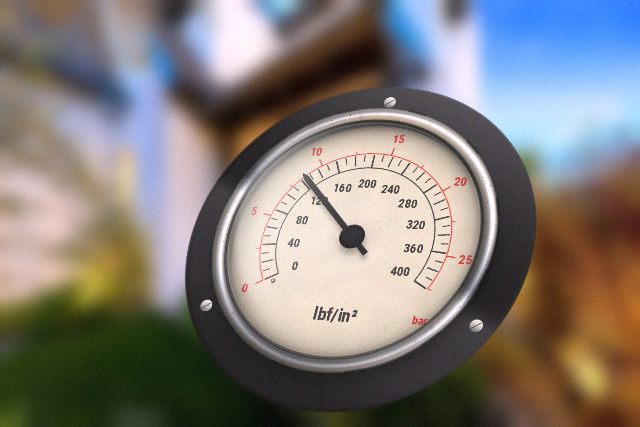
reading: 125
